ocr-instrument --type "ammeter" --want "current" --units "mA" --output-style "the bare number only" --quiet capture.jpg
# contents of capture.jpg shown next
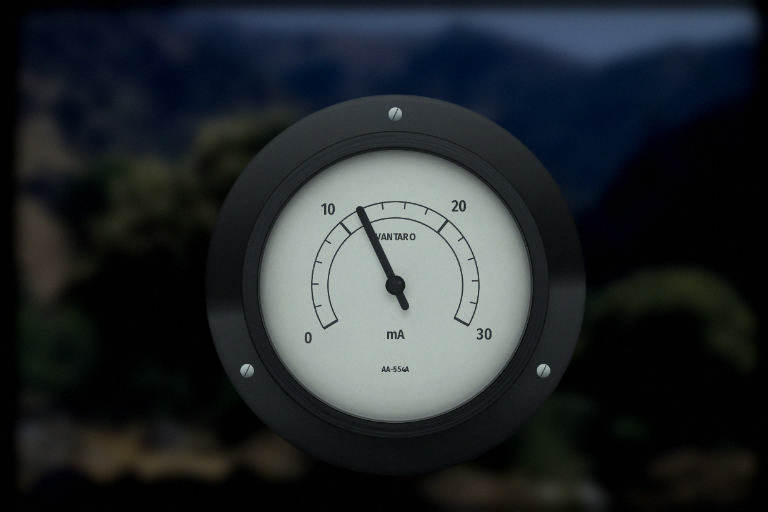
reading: 12
